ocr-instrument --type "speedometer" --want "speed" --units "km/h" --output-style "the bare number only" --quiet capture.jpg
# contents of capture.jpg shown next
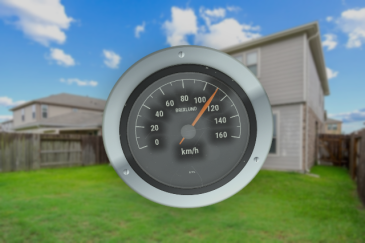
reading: 110
